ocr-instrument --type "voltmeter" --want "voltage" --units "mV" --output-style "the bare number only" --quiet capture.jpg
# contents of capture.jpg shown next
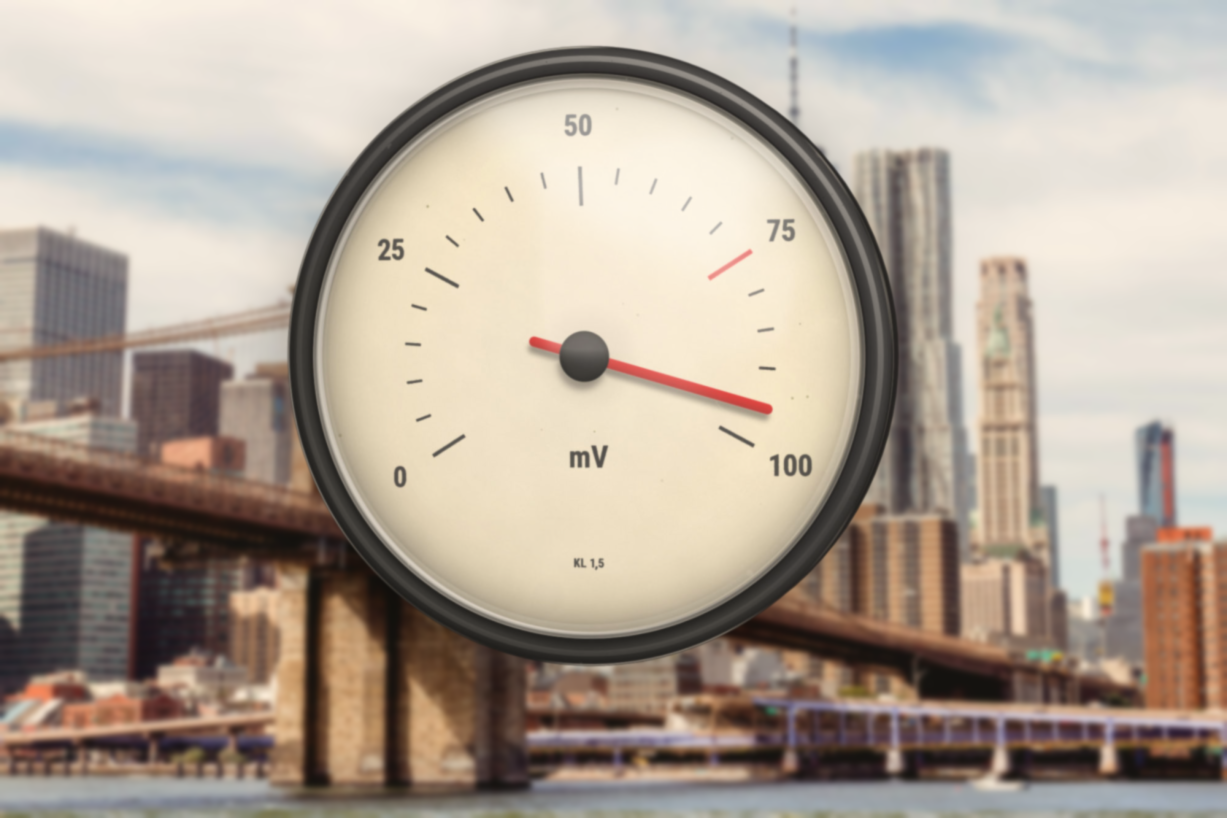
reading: 95
